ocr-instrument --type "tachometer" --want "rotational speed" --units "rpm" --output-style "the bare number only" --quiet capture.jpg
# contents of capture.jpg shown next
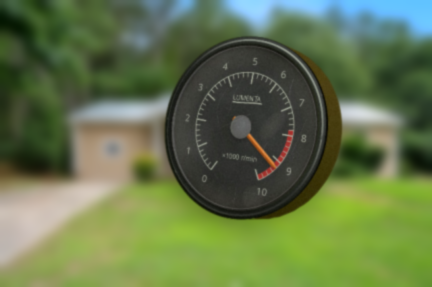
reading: 9200
